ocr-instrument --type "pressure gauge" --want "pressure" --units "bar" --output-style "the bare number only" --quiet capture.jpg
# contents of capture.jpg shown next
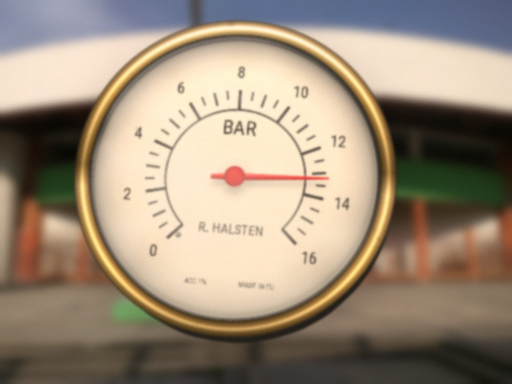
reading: 13.25
